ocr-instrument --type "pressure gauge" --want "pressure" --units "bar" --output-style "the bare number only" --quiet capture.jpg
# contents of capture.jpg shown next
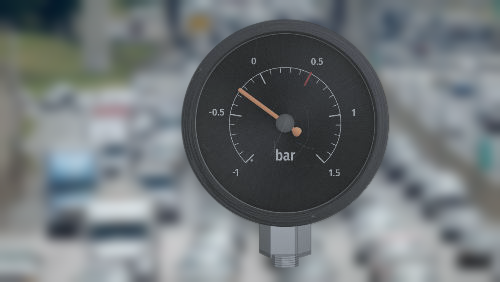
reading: -0.25
